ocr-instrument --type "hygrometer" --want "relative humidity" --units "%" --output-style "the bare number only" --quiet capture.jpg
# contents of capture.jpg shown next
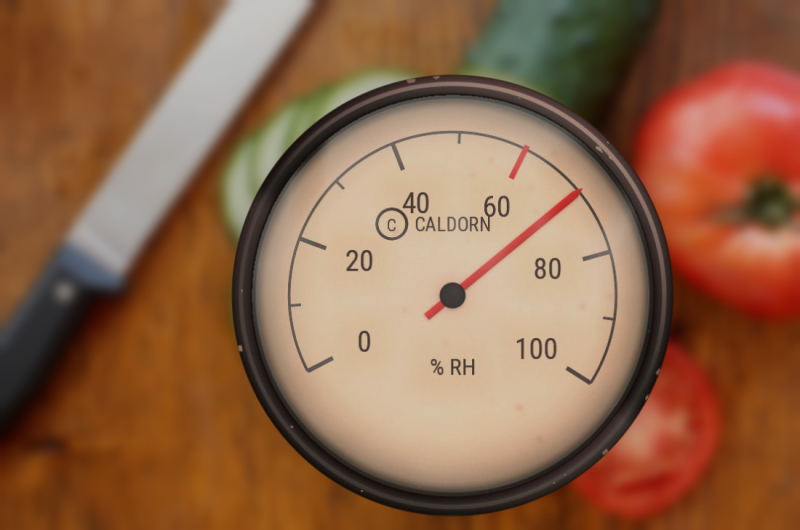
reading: 70
